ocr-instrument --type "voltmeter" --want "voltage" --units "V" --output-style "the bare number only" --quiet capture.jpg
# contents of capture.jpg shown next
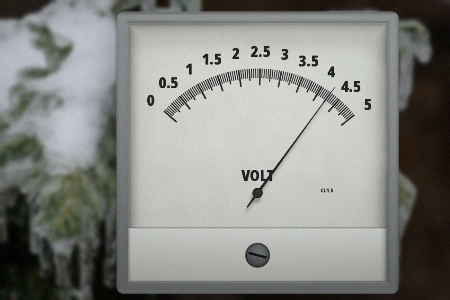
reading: 4.25
